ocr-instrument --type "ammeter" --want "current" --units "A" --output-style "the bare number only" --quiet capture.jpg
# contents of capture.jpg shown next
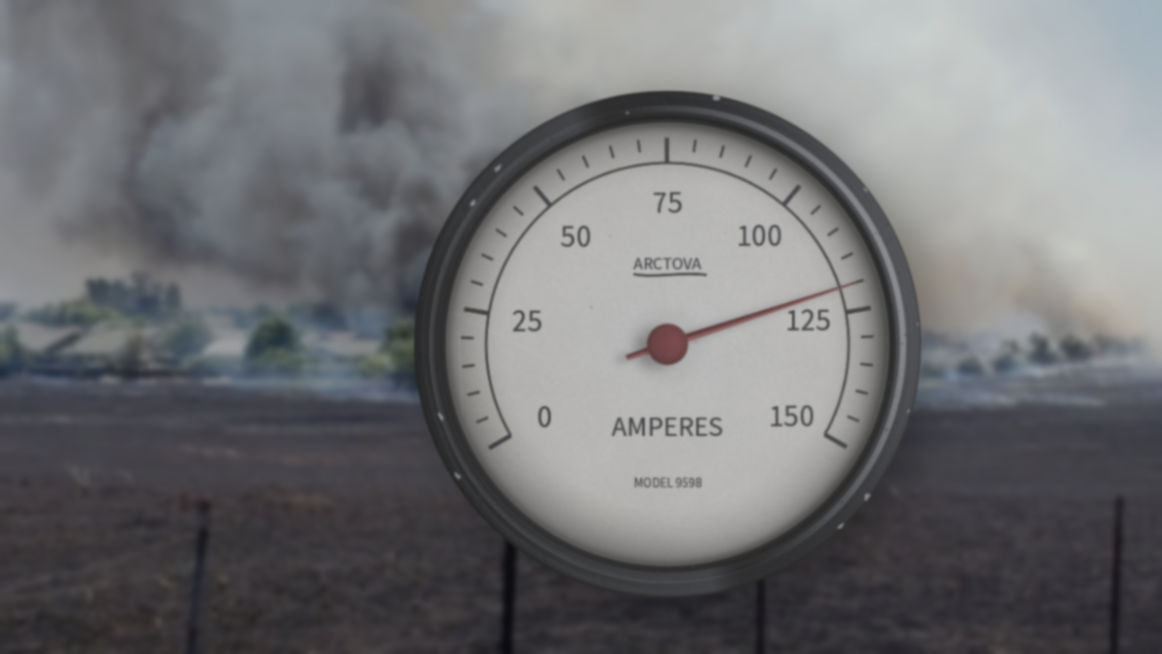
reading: 120
